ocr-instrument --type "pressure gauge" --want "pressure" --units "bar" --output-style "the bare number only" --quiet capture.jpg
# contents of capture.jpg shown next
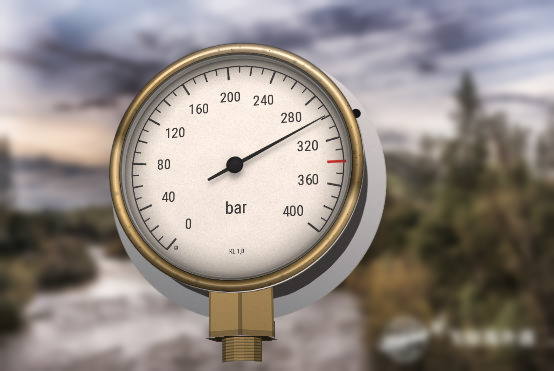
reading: 300
